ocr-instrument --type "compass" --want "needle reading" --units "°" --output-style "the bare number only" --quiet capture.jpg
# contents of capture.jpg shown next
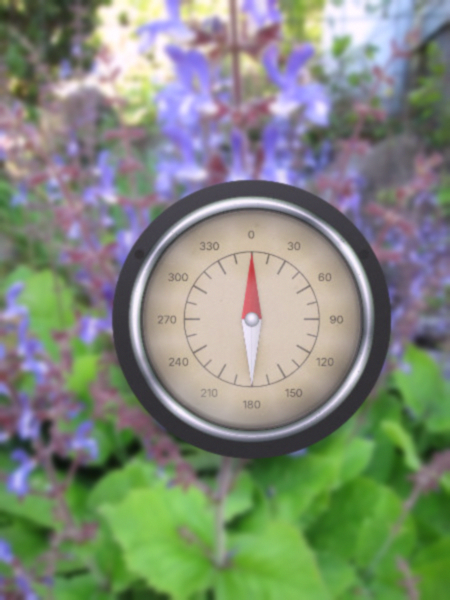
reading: 0
